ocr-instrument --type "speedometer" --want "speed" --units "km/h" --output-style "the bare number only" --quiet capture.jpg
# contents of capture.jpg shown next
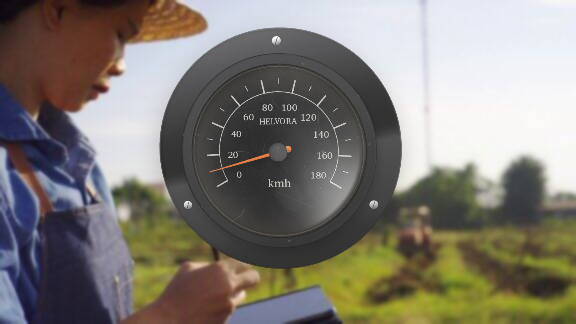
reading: 10
